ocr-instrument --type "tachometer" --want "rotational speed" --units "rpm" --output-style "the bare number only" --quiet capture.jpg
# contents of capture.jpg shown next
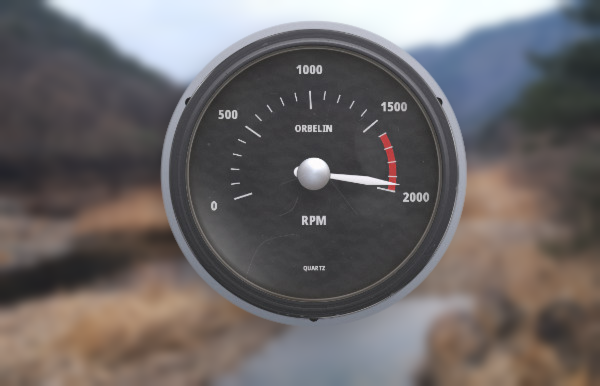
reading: 1950
